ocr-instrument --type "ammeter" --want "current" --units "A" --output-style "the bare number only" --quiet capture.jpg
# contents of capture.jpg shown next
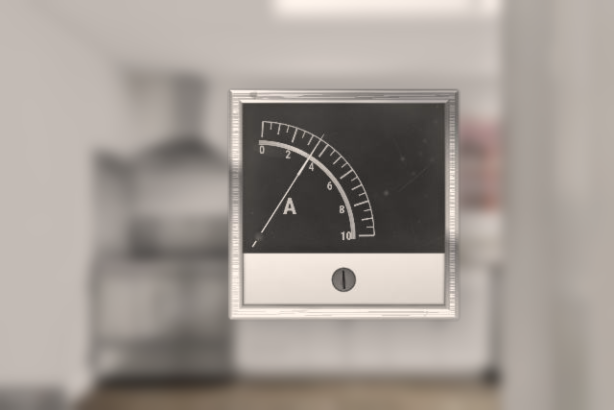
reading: 3.5
